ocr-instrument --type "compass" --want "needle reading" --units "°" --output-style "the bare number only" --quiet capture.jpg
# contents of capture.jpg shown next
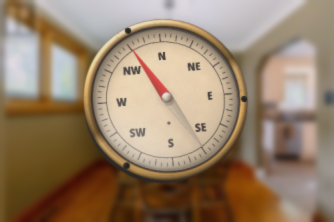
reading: 330
